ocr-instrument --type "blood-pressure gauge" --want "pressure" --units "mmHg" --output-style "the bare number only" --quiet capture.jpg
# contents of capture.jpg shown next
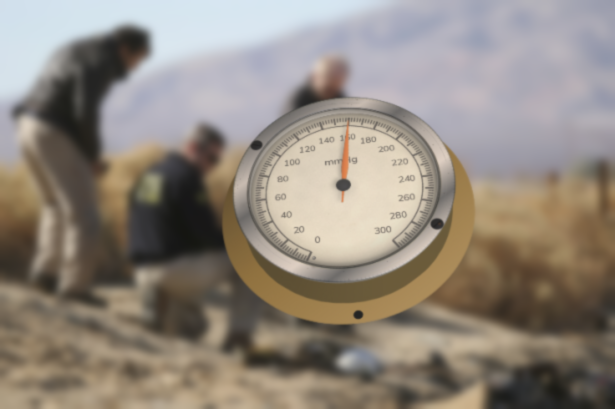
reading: 160
